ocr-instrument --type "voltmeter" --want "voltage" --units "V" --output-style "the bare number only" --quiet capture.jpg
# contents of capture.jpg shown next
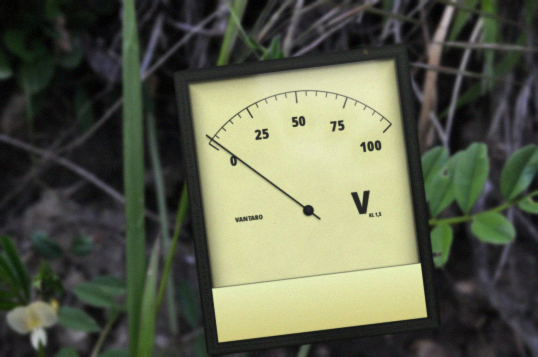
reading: 2.5
